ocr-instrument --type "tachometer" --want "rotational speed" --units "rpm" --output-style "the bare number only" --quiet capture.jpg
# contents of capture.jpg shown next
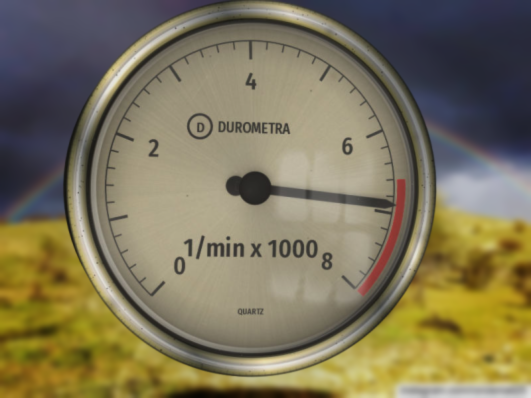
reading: 6900
